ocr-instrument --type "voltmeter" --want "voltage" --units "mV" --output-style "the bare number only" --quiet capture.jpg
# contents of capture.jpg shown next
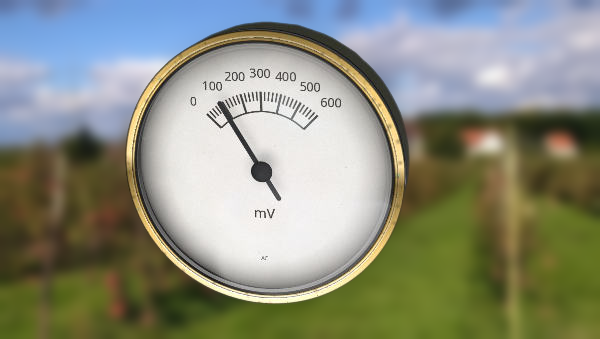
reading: 100
